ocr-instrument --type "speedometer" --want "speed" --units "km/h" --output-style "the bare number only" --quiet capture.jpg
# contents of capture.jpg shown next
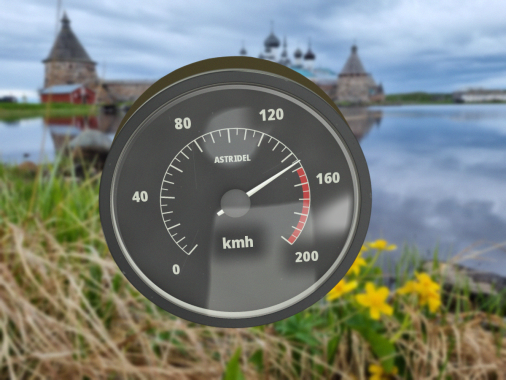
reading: 145
